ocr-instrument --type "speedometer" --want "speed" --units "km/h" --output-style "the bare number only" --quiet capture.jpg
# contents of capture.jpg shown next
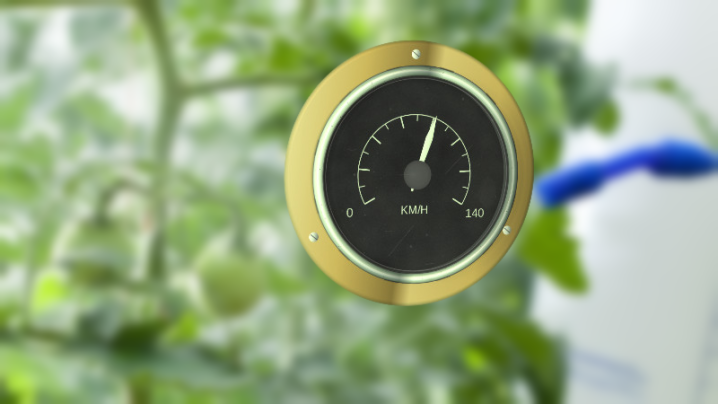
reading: 80
